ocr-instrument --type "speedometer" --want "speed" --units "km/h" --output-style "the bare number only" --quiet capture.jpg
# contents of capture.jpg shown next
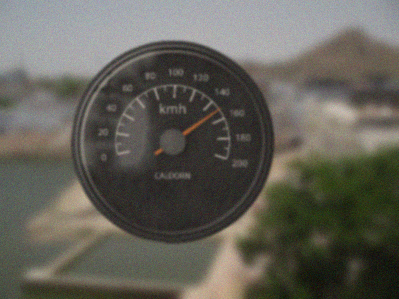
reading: 150
